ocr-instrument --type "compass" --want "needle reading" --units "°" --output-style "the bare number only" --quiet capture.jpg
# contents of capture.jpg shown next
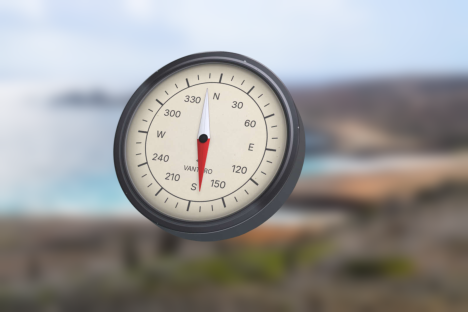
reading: 170
